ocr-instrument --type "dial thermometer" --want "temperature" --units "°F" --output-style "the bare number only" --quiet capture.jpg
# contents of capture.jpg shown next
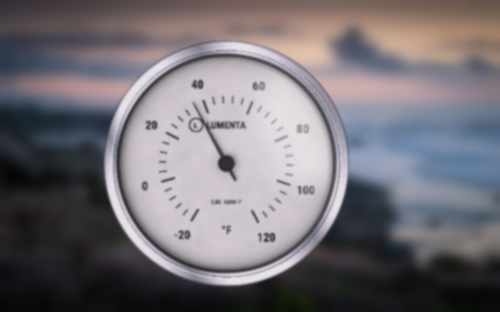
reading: 36
